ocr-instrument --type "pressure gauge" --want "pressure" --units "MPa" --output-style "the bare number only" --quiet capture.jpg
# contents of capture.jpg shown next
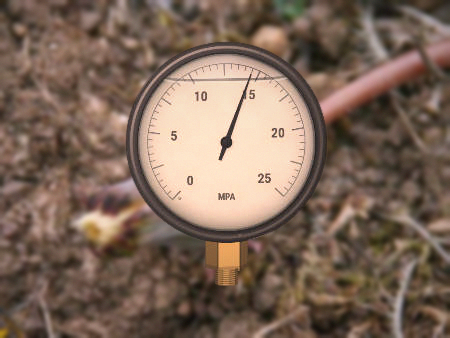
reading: 14.5
